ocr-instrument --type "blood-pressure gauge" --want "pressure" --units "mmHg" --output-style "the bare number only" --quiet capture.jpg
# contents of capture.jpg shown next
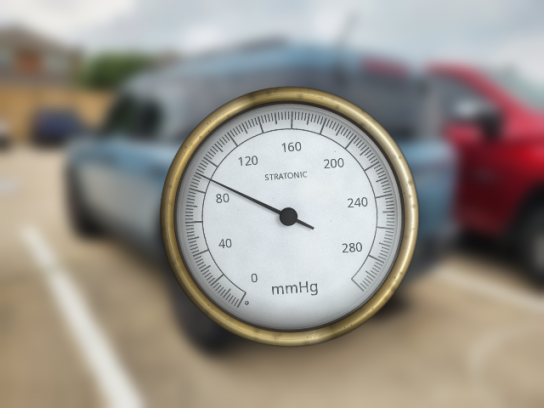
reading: 90
